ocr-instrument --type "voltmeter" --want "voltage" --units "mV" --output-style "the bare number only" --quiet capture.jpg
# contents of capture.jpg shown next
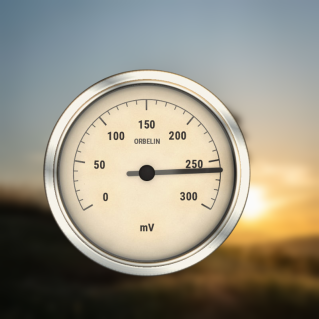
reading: 260
